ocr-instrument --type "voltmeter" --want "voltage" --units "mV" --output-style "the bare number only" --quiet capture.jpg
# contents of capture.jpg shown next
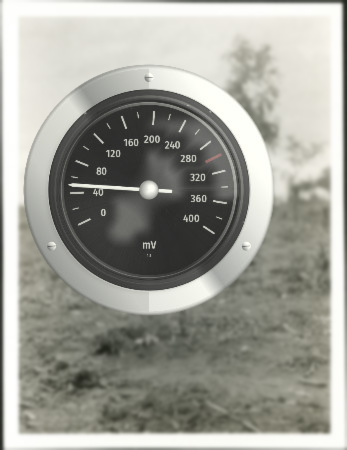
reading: 50
